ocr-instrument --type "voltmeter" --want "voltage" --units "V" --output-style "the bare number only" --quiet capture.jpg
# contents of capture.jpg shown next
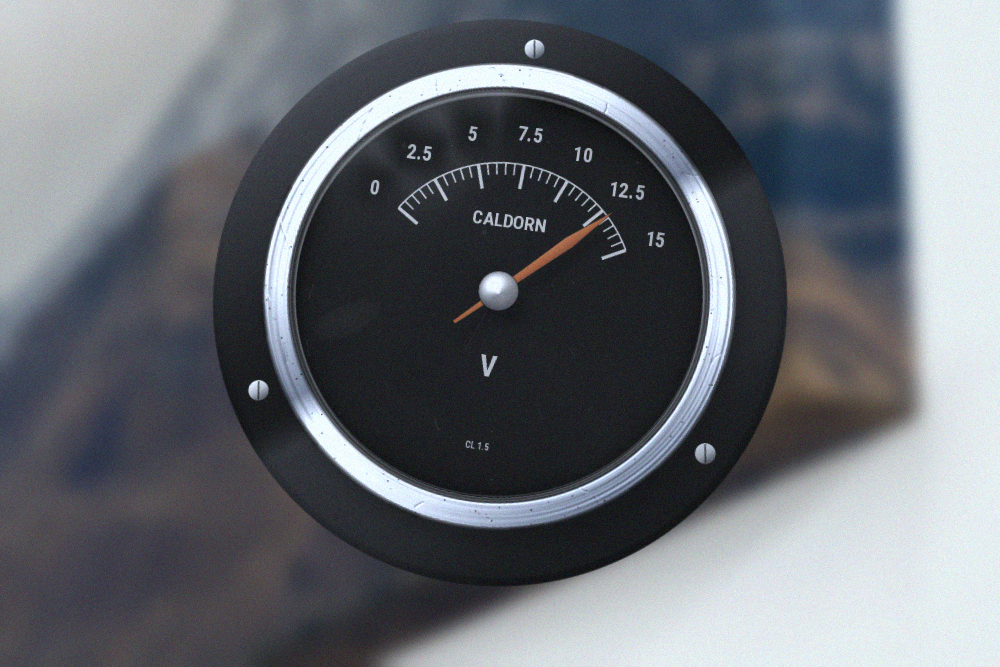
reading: 13
